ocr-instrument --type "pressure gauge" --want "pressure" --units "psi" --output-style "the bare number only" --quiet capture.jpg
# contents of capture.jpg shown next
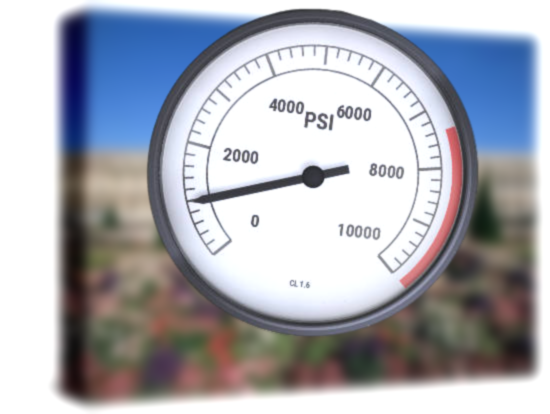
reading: 1000
